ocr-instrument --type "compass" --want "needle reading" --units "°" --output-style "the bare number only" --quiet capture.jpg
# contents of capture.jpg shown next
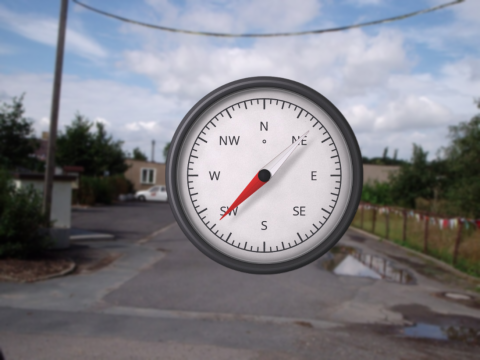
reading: 225
